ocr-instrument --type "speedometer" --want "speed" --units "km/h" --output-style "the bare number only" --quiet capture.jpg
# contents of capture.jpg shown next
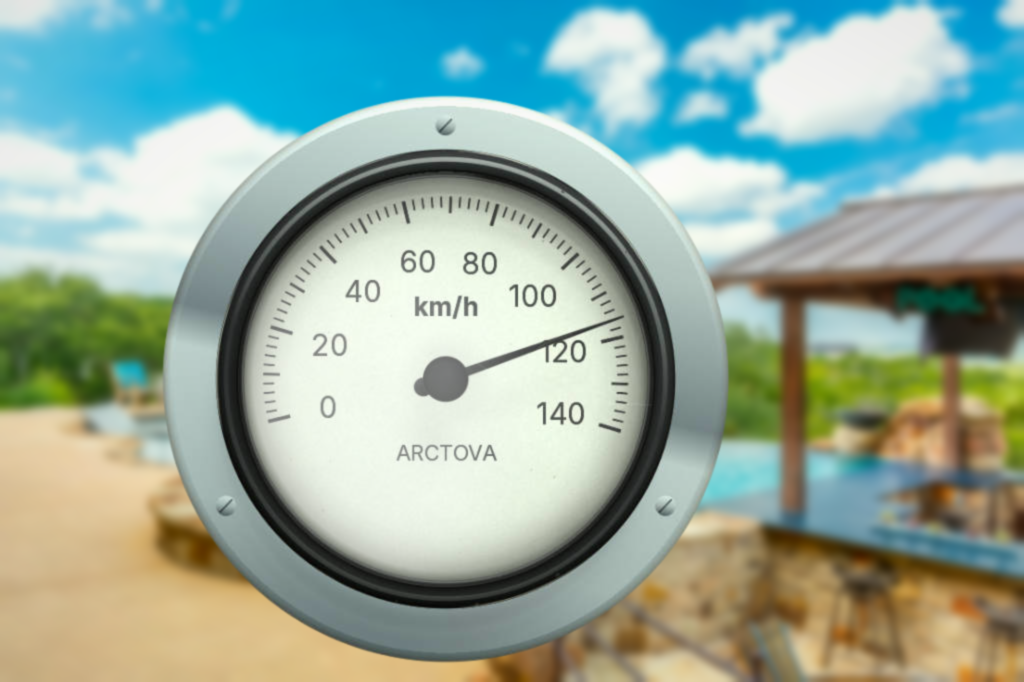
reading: 116
